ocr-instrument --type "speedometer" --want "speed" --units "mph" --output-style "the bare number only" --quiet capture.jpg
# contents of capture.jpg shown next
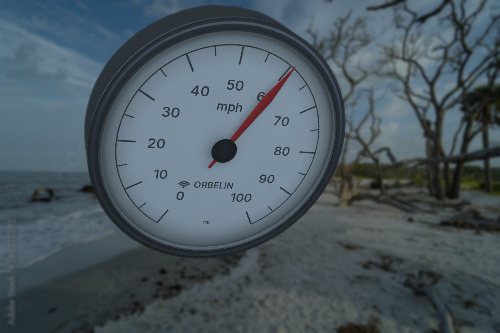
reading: 60
